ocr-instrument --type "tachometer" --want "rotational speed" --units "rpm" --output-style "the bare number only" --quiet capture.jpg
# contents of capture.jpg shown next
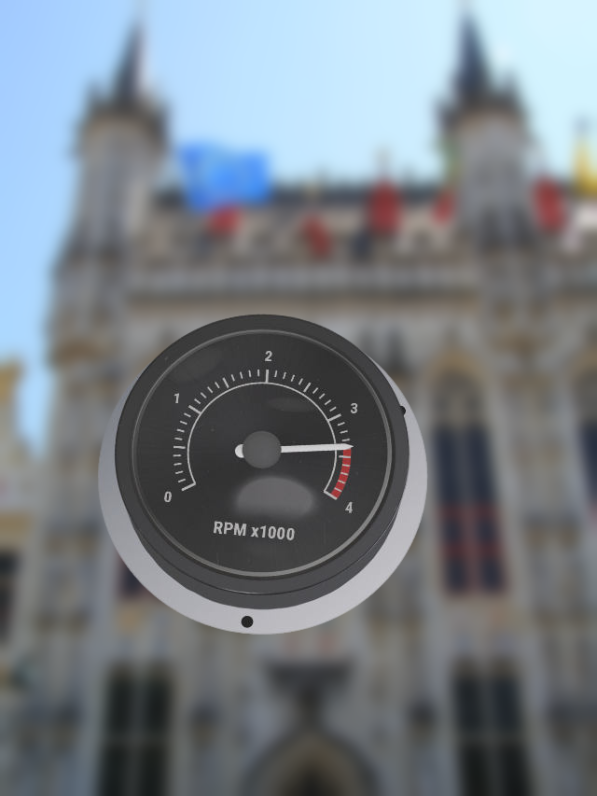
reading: 3400
